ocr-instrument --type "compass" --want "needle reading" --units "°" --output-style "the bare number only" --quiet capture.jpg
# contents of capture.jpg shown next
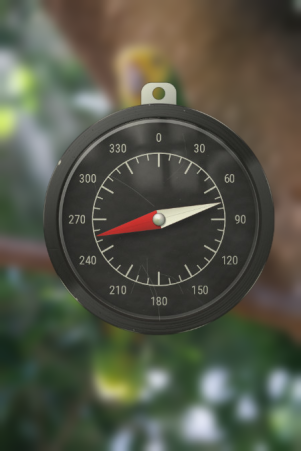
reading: 255
